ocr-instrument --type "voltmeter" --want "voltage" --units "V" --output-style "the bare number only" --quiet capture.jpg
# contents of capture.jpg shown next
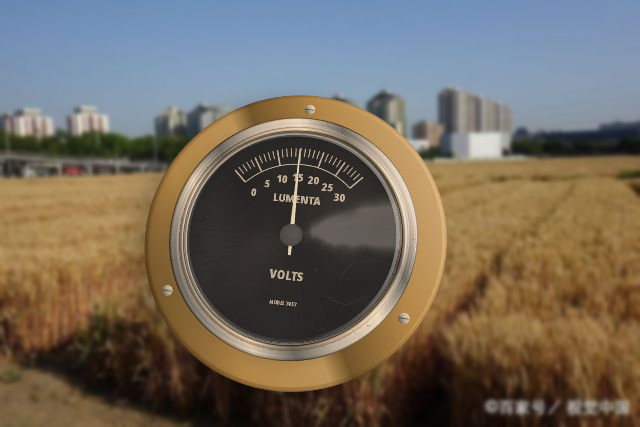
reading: 15
